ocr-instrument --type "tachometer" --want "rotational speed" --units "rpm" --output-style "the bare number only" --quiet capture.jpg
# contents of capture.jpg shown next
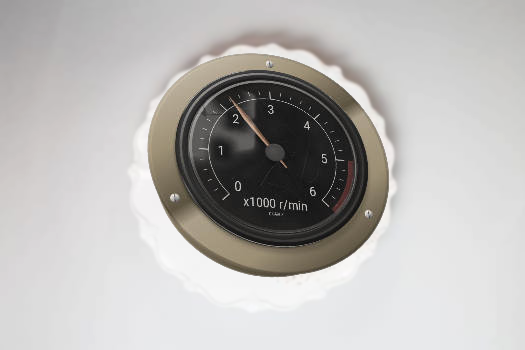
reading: 2200
